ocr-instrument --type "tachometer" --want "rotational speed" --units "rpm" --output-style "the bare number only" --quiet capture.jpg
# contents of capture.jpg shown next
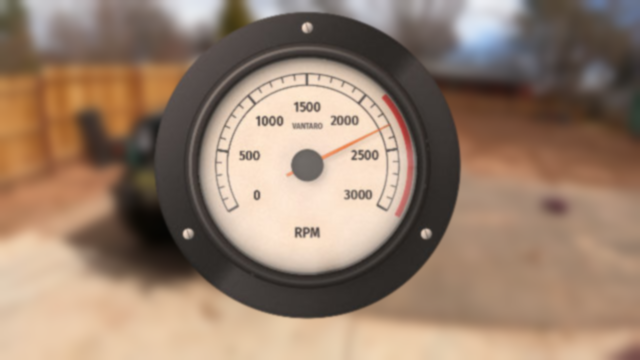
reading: 2300
